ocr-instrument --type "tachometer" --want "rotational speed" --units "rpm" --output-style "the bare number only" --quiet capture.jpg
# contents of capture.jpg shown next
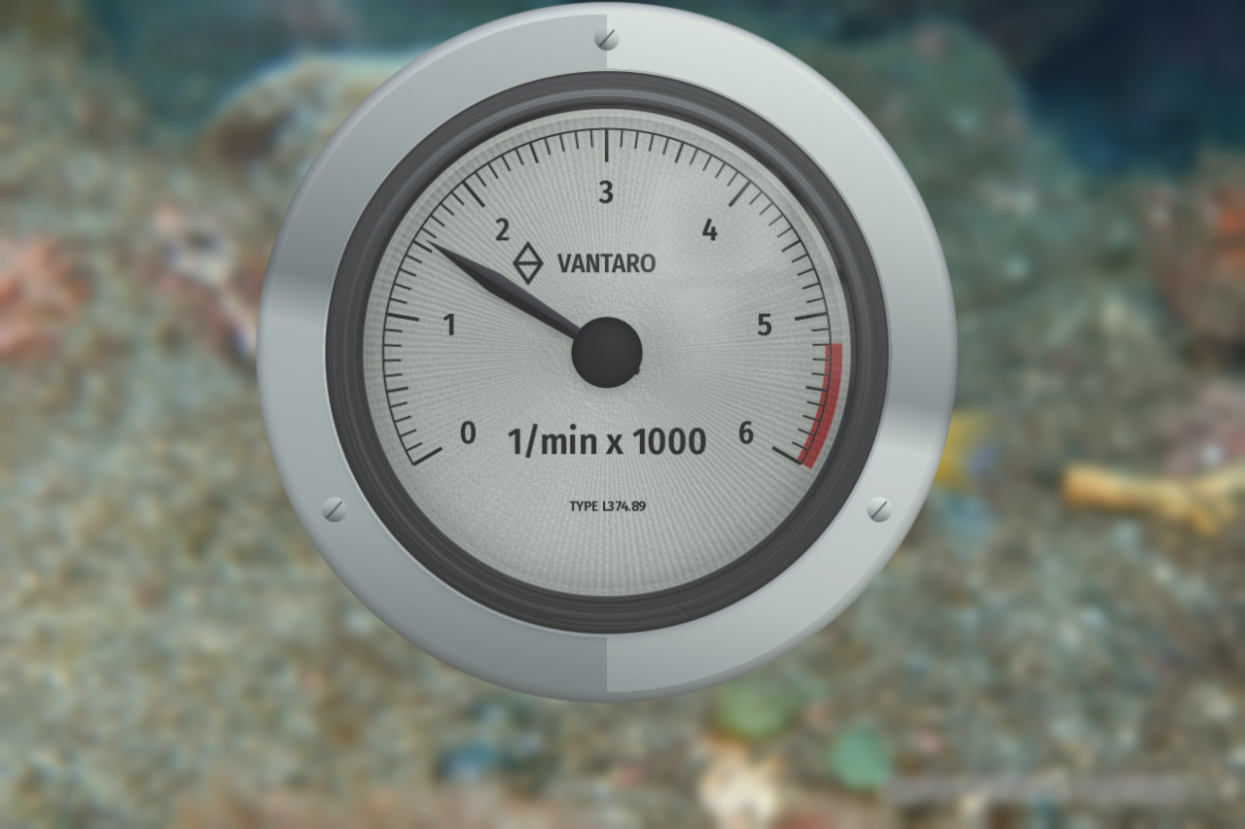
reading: 1550
